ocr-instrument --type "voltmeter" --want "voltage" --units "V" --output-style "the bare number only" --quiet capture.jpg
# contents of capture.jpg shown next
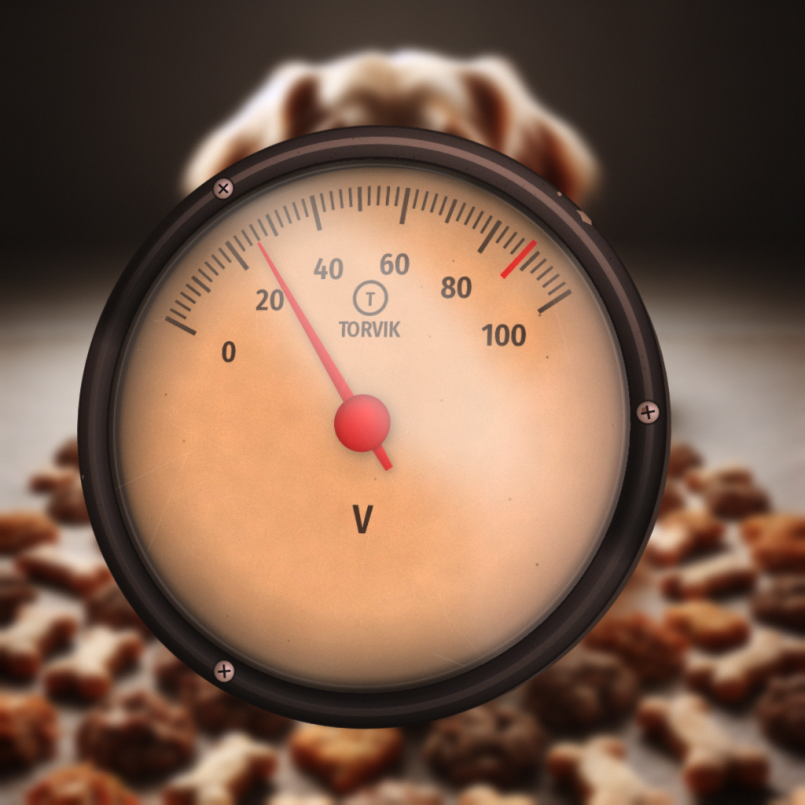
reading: 26
